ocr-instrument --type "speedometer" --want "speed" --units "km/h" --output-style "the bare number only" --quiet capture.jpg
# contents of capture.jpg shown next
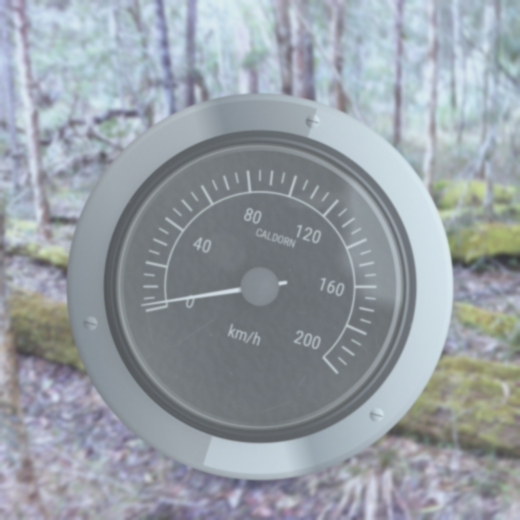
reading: 2.5
